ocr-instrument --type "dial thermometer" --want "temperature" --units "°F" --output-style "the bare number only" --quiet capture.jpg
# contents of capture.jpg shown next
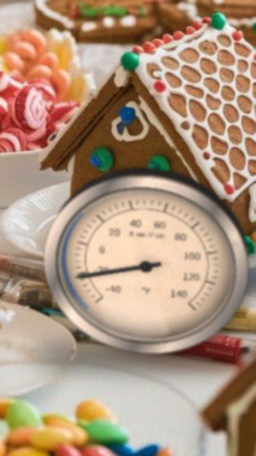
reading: -20
